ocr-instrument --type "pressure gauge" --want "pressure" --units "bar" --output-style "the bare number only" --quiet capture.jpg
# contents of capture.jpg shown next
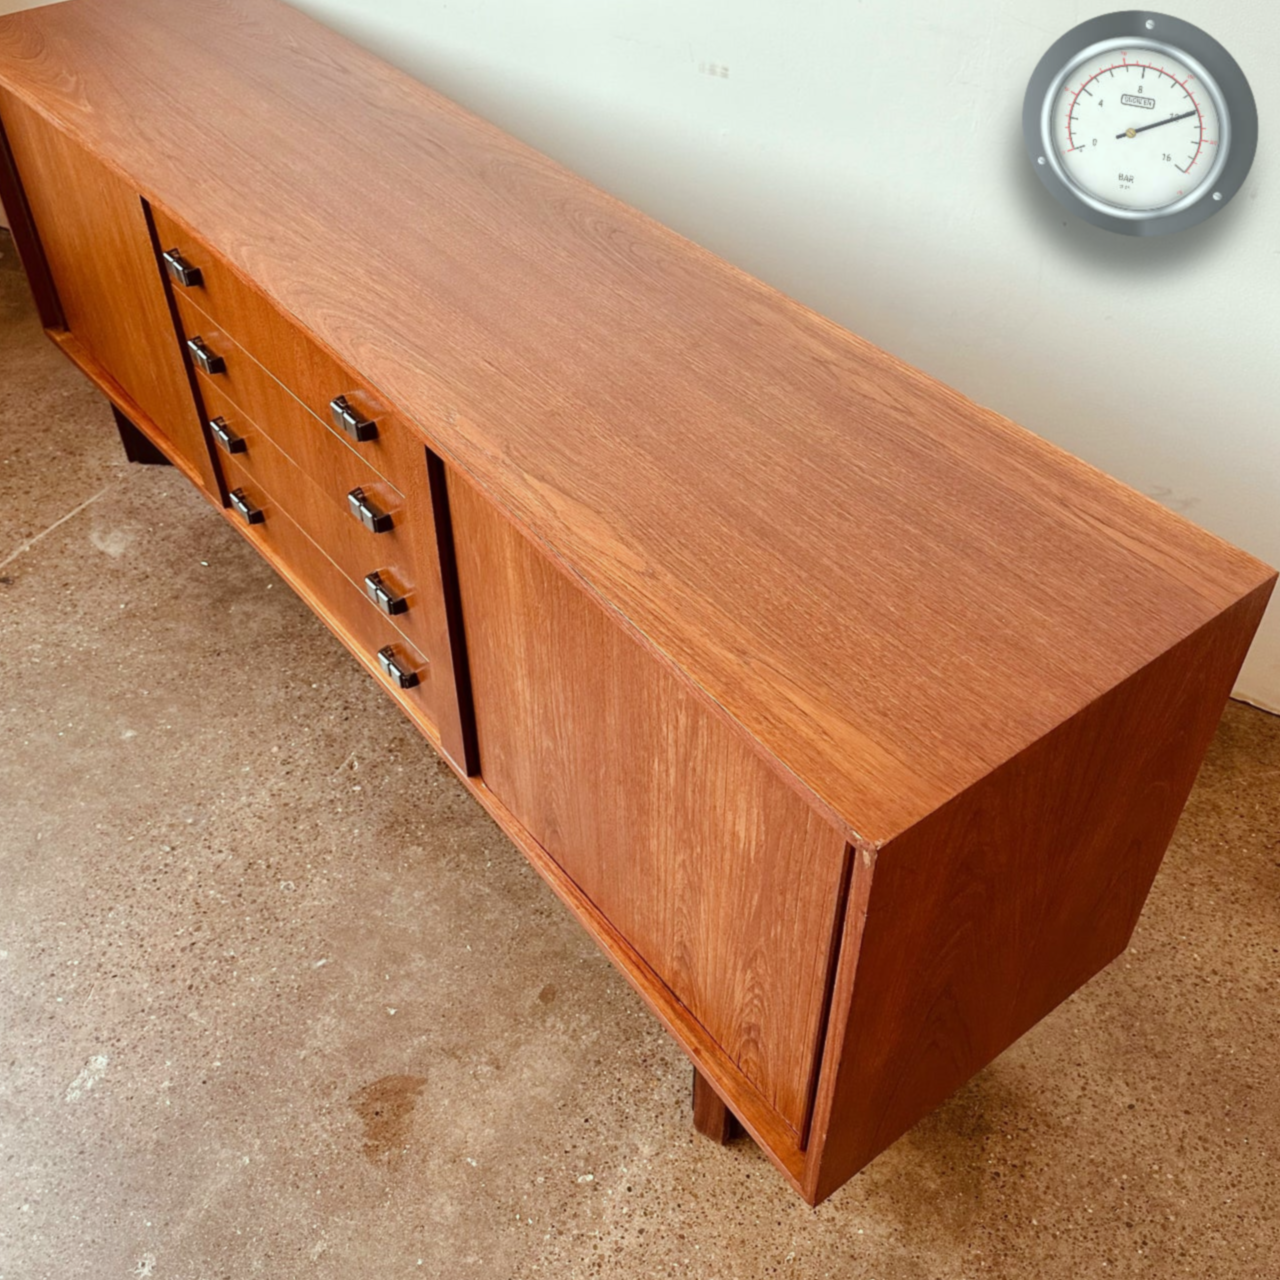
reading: 12
